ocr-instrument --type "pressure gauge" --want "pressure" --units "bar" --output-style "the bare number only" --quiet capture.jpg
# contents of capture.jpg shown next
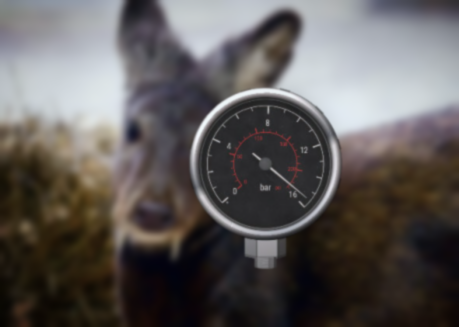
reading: 15.5
